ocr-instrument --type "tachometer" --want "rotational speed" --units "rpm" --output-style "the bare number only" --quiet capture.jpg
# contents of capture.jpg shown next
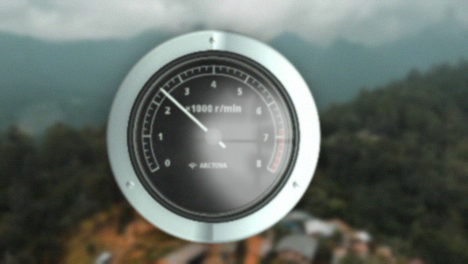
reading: 2400
